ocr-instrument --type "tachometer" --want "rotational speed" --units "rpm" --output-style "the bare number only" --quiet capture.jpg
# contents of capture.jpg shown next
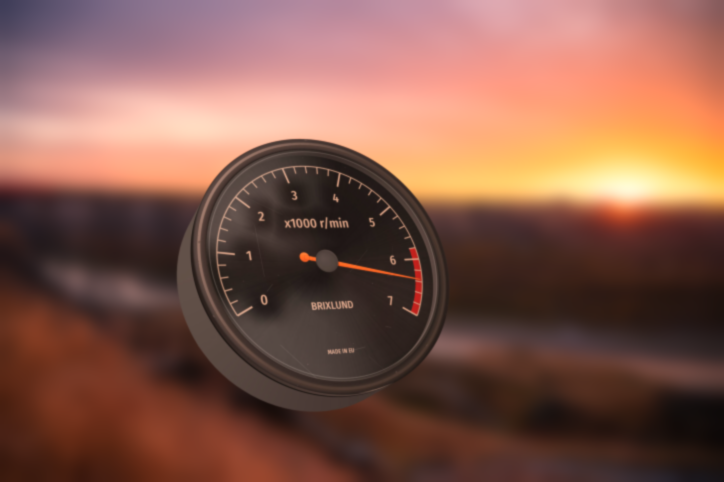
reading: 6400
